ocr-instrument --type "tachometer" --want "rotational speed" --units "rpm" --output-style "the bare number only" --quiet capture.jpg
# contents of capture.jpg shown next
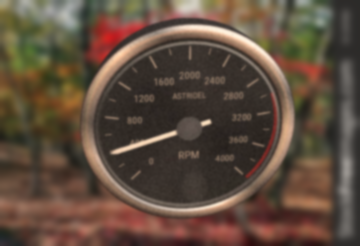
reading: 400
